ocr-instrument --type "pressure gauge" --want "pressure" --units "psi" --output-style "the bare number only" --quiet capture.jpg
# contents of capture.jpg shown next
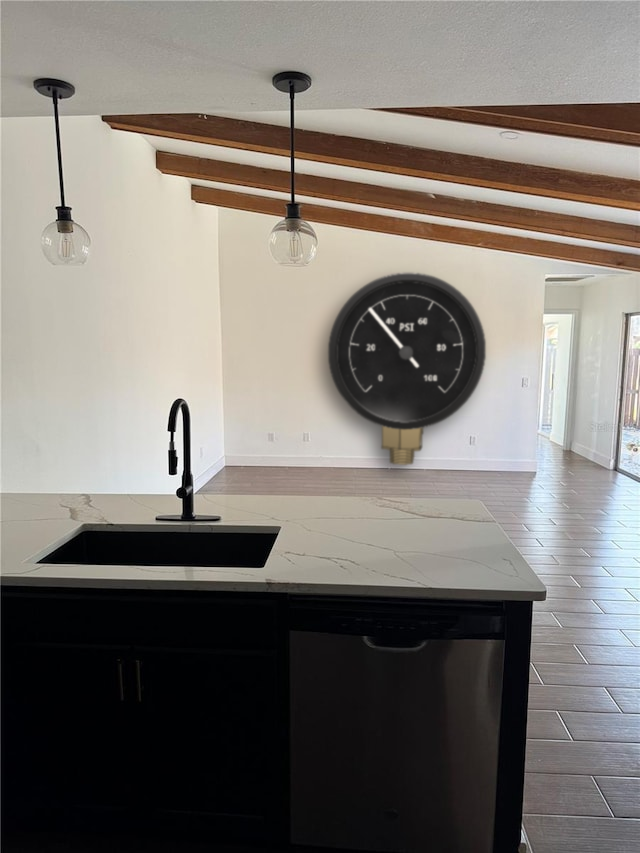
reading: 35
